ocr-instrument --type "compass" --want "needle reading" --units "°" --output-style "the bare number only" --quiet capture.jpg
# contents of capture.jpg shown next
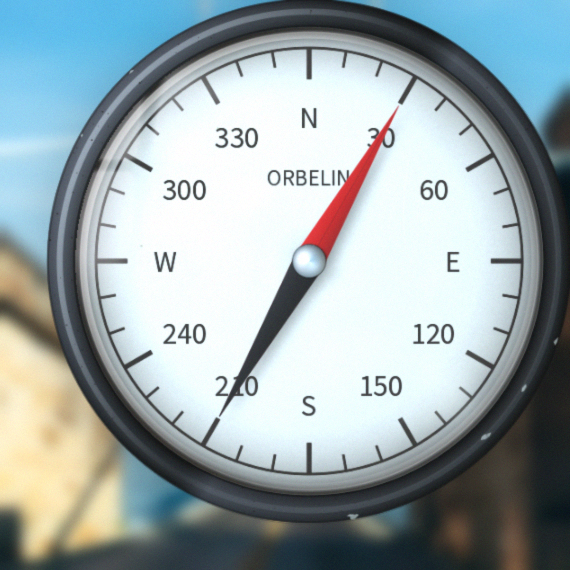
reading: 30
